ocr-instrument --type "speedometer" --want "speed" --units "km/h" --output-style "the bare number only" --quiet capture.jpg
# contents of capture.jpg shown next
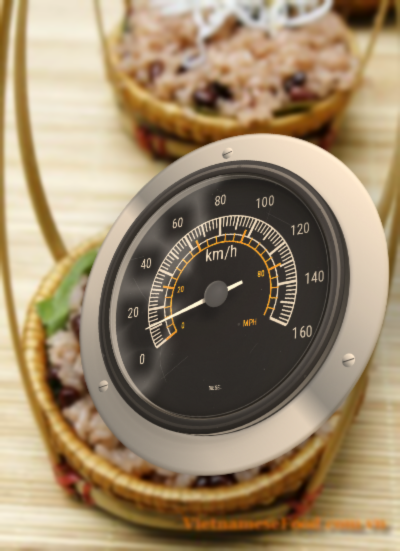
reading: 10
